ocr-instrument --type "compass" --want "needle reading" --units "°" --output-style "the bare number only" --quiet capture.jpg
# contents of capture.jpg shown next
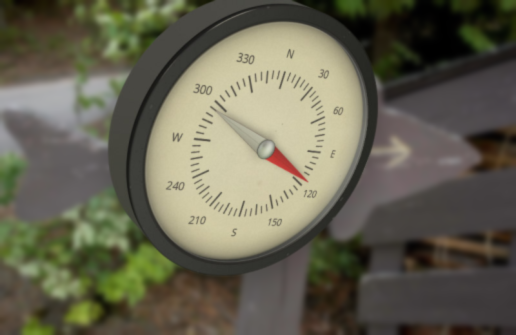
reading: 115
